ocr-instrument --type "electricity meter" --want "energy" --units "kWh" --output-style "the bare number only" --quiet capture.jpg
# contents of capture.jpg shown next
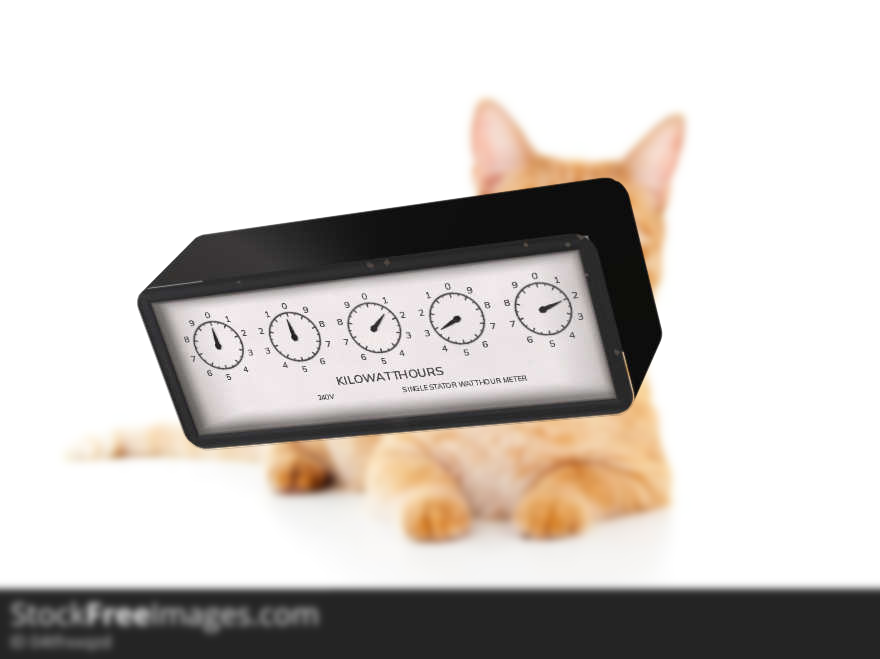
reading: 132
